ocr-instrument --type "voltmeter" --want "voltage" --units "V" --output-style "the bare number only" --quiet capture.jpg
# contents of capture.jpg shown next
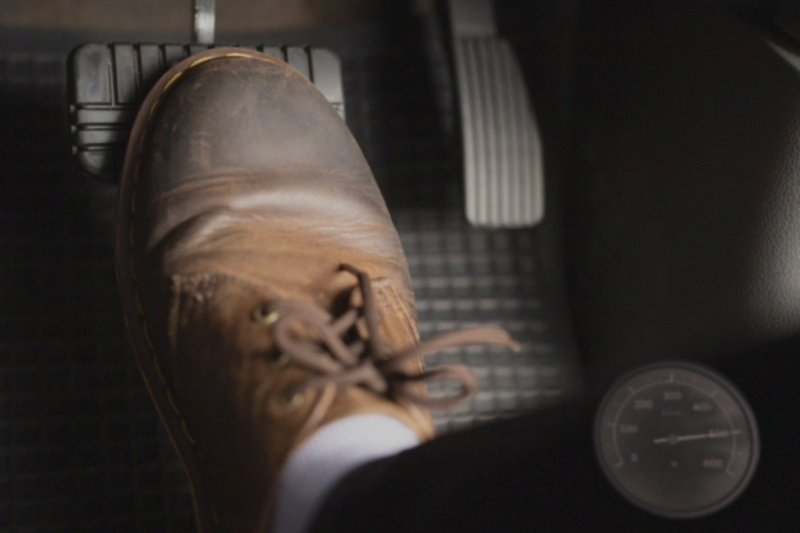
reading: 500
